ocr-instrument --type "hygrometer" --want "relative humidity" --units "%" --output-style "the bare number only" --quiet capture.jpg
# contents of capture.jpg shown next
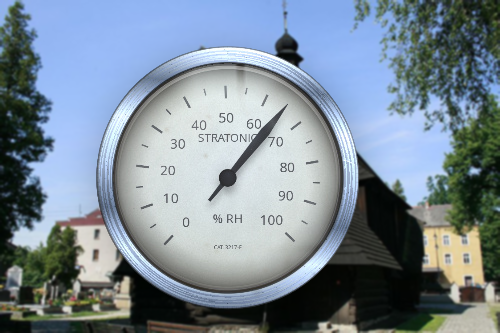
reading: 65
